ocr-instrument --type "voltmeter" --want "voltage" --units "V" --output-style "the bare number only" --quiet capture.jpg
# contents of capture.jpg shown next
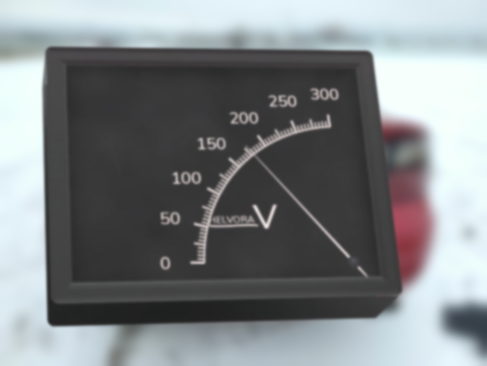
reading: 175
